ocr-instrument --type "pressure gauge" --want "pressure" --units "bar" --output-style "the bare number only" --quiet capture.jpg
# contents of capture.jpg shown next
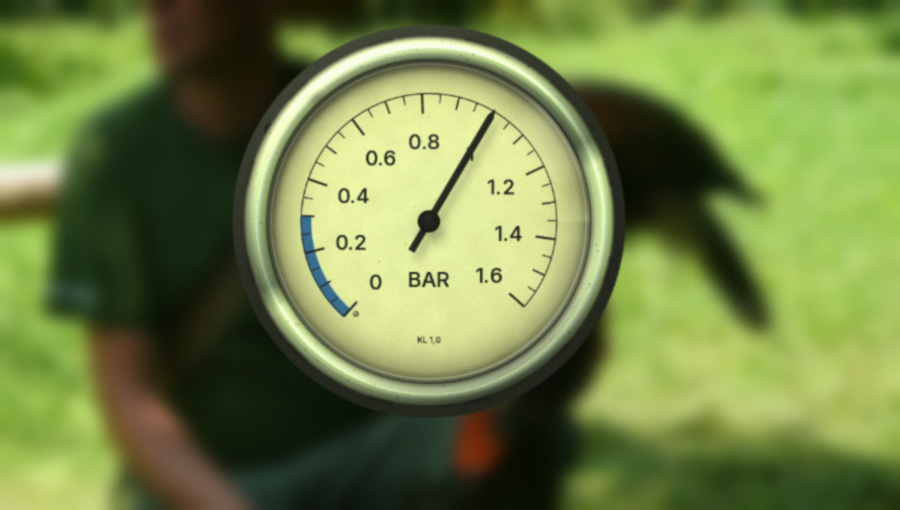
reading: 1
